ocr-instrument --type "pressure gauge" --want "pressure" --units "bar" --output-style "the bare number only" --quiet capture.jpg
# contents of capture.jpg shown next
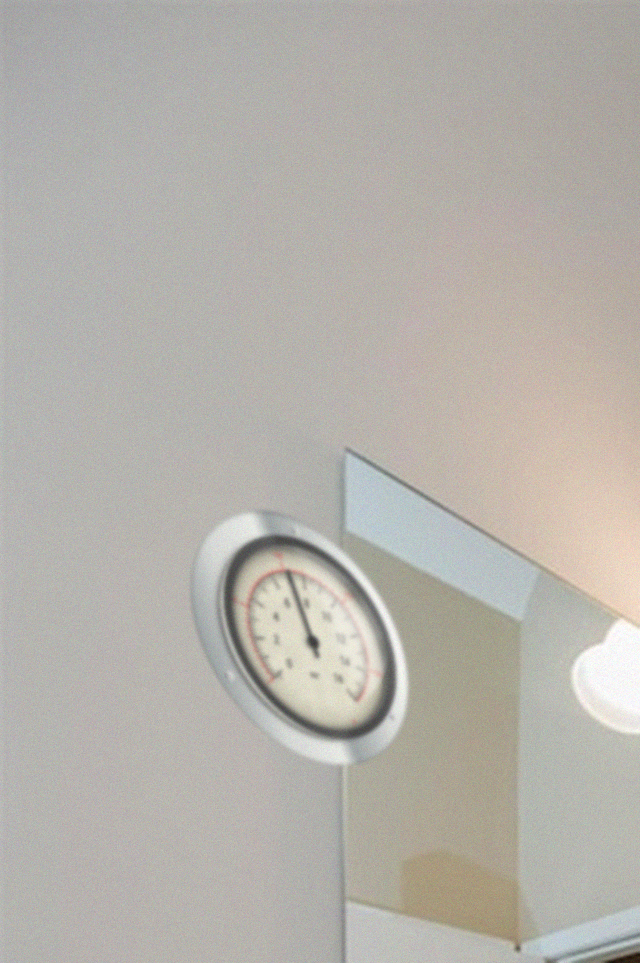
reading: 7
